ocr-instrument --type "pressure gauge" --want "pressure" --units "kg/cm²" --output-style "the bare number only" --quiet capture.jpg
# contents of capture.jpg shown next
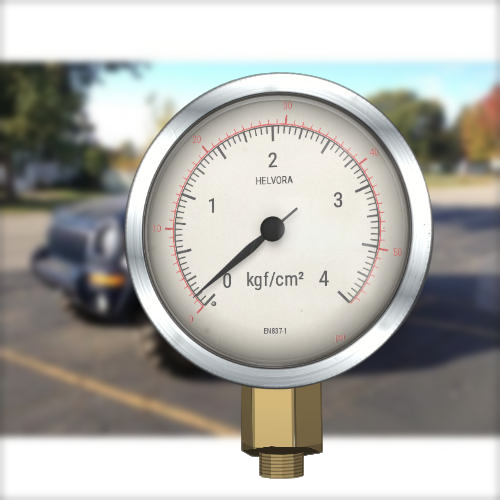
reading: 0.1
